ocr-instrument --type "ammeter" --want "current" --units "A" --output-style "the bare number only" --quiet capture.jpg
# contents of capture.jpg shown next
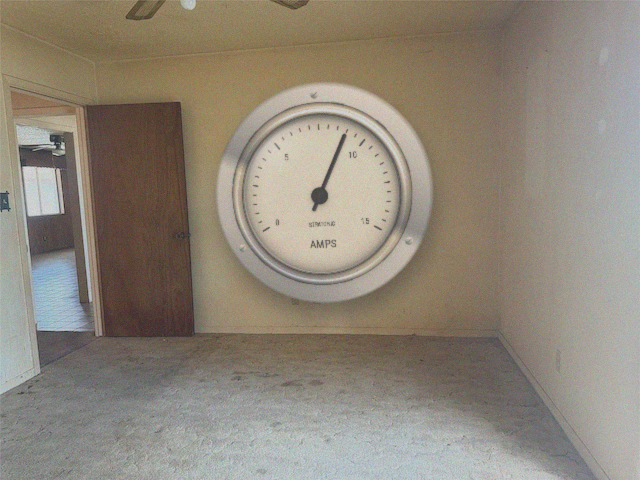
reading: 9
